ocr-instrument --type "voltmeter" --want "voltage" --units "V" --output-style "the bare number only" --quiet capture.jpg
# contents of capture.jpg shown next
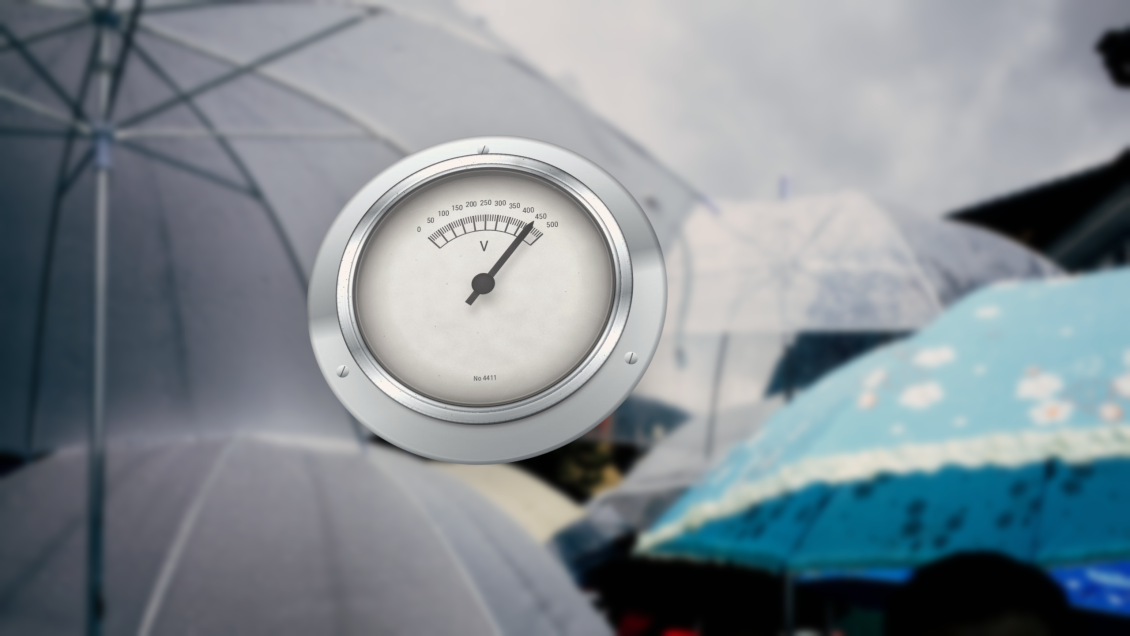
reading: 450
